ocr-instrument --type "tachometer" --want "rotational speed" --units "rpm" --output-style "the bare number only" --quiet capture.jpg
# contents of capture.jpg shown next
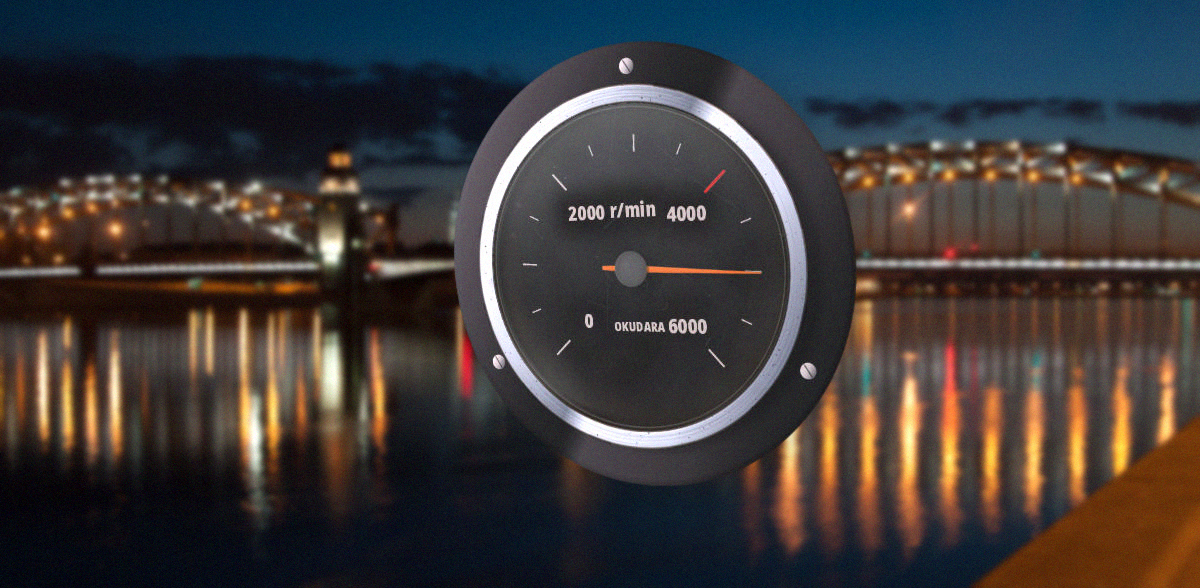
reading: 5000
